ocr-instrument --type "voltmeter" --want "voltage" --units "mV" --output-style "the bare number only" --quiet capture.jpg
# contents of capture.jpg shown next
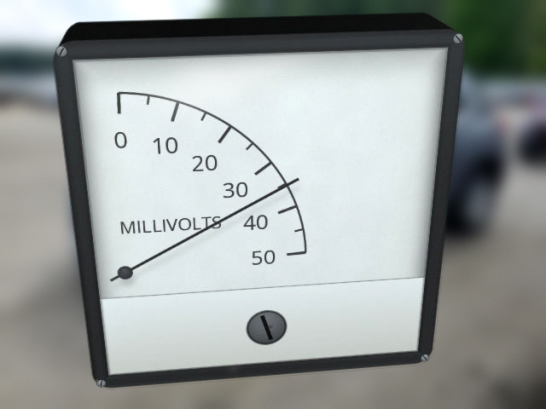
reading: 35
